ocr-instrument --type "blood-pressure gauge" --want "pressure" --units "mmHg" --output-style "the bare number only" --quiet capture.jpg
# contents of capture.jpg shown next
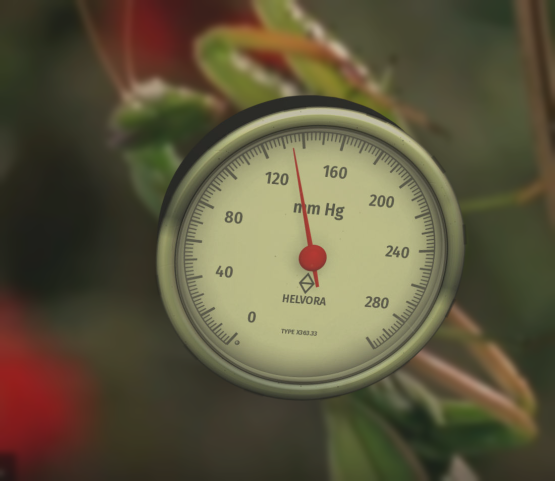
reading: 134
